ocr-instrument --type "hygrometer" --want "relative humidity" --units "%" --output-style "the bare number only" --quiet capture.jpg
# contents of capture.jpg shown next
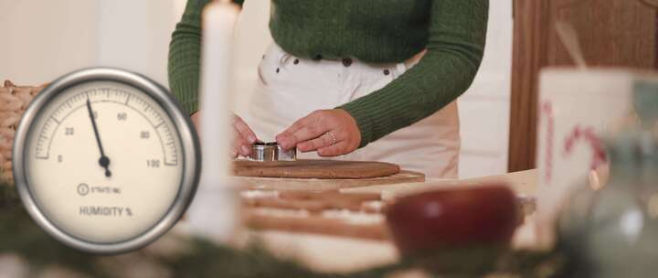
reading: 40
